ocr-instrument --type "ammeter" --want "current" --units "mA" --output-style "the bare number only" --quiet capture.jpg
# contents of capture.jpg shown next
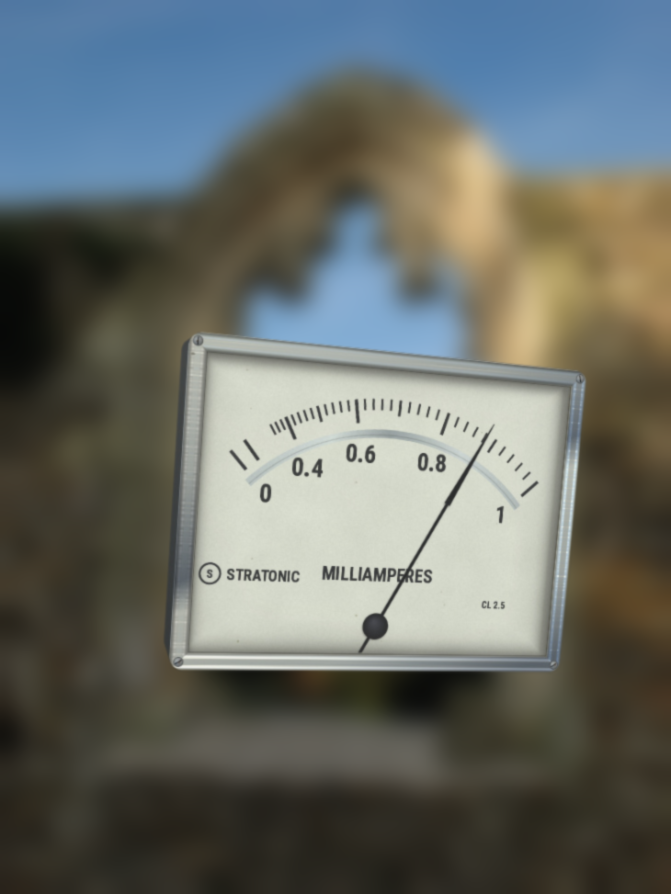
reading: 0.88
